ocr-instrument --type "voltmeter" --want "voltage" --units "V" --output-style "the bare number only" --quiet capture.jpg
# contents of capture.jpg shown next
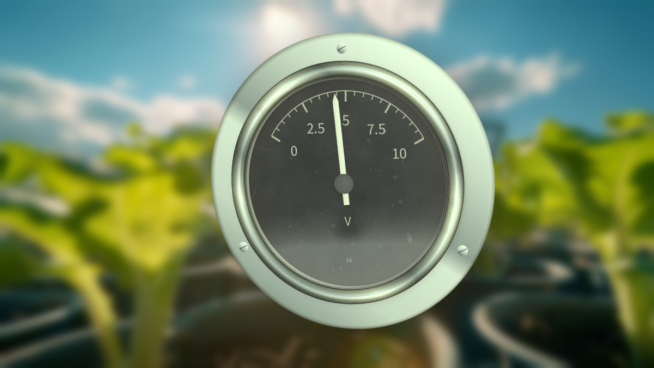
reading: 4.5
